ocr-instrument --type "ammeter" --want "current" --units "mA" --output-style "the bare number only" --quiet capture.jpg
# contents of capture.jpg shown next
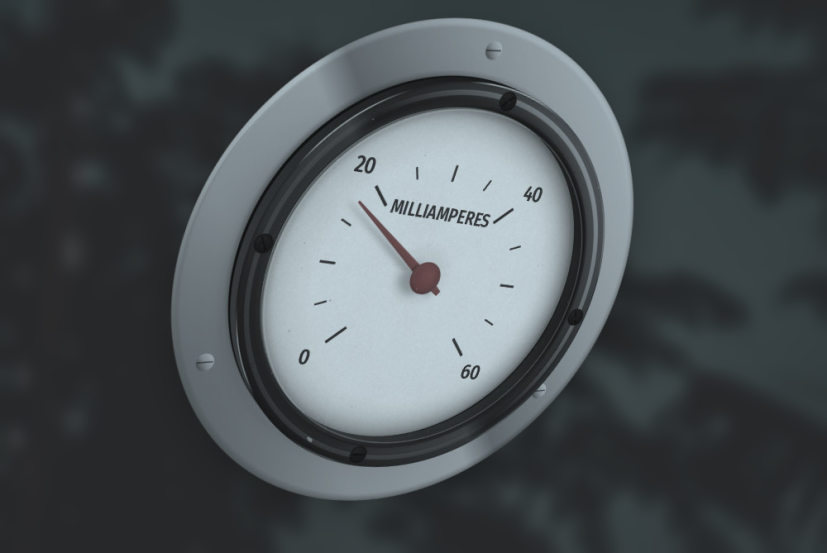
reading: 17.5
